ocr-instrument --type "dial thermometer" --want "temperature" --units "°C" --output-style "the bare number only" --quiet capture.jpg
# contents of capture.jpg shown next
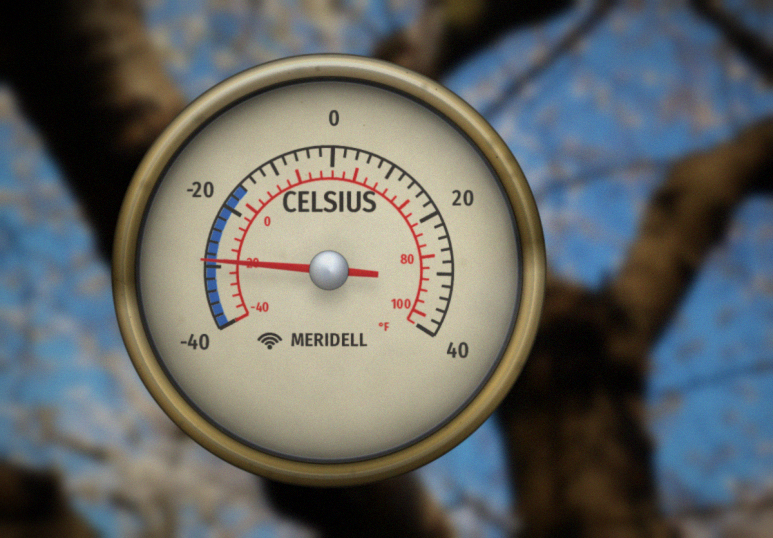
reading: -29
